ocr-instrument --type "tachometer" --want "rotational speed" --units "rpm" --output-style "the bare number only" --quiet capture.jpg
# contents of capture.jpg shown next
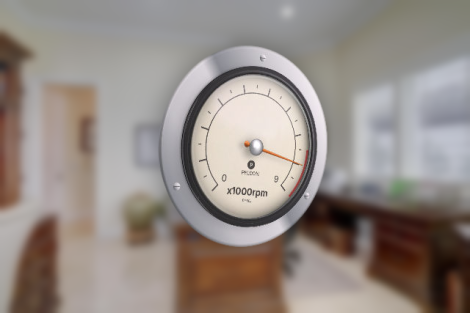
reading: 8000
